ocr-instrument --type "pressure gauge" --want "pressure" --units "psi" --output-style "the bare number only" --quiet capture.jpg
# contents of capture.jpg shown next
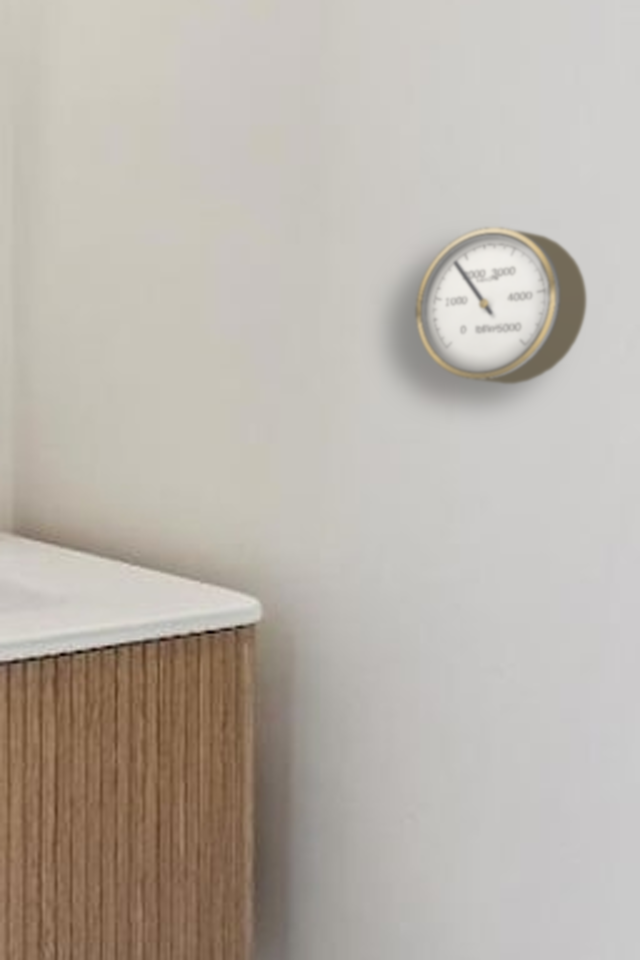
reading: 1800
